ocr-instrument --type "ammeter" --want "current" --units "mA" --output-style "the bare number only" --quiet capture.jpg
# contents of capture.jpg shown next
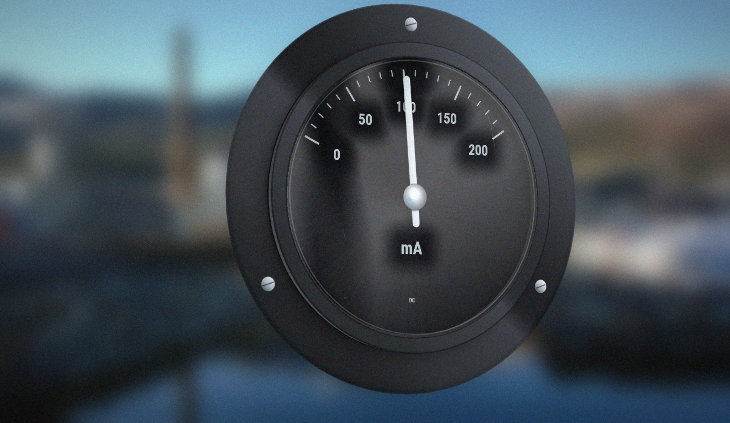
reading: 100
